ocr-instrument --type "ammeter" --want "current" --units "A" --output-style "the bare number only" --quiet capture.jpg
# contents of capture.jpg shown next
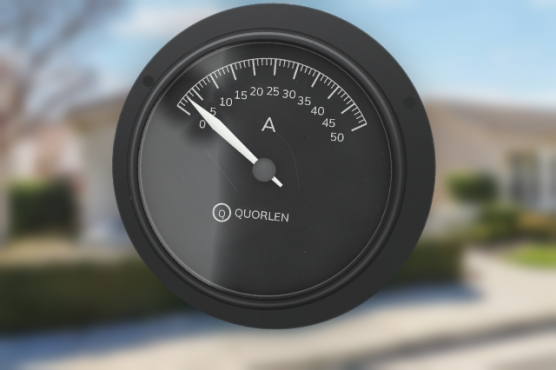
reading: 3
